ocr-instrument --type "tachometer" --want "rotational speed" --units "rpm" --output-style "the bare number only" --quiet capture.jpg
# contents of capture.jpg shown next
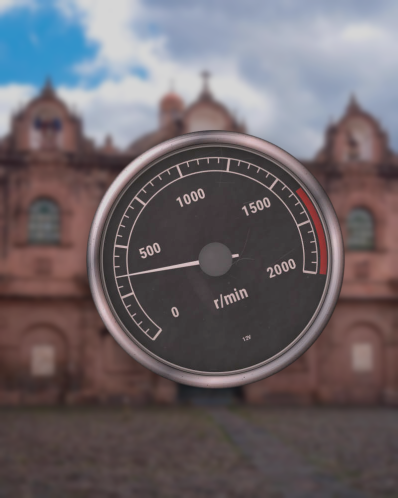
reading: 350
